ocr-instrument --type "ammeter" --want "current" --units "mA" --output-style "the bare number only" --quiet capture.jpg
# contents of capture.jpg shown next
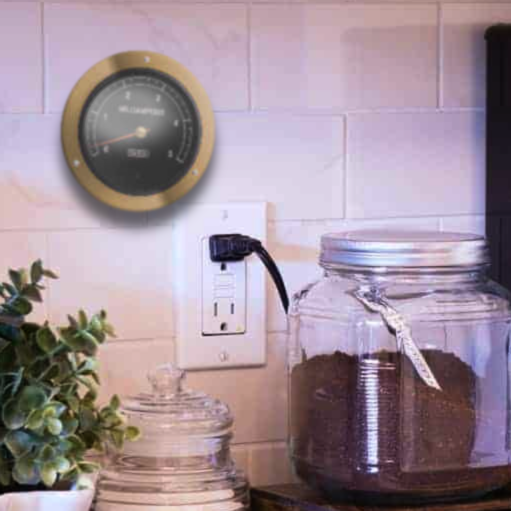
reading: 0.2
